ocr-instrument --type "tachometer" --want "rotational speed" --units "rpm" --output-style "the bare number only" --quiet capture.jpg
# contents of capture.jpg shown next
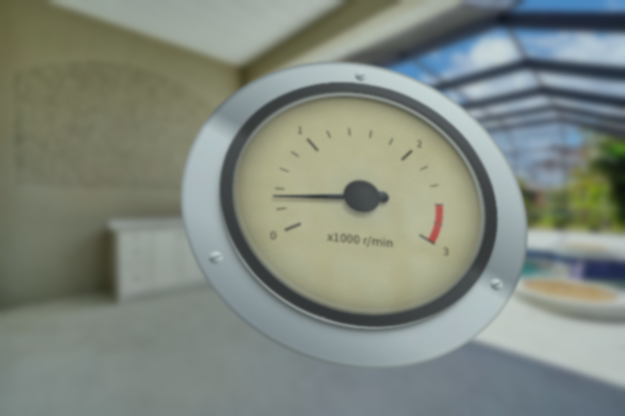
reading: 300
